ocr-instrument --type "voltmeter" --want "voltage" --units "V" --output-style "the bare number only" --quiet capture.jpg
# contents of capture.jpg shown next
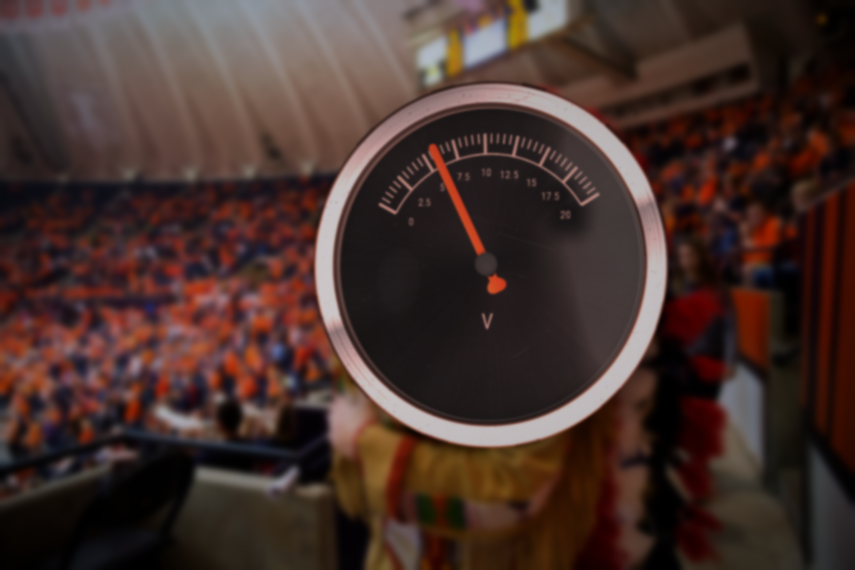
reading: 6
